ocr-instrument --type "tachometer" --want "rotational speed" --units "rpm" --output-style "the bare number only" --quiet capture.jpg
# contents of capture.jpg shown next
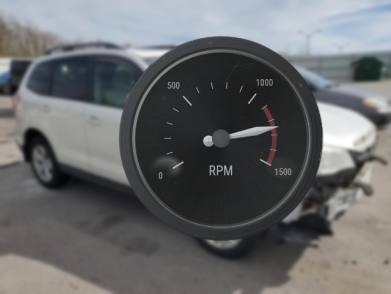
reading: 1250
